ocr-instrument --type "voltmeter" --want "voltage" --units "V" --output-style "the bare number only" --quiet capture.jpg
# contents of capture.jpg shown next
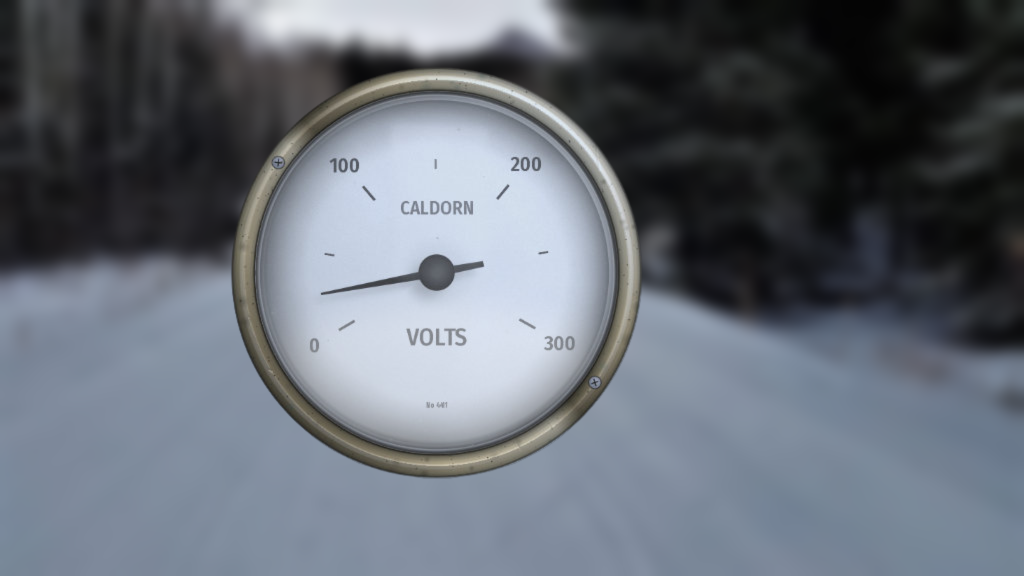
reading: 25
